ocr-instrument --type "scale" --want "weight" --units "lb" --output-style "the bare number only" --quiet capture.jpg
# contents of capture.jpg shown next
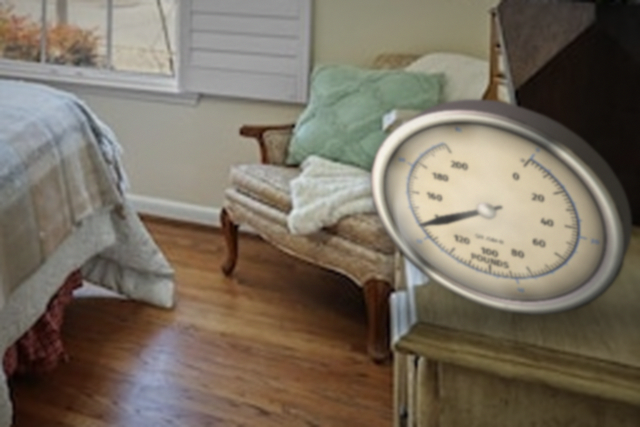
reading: 140
